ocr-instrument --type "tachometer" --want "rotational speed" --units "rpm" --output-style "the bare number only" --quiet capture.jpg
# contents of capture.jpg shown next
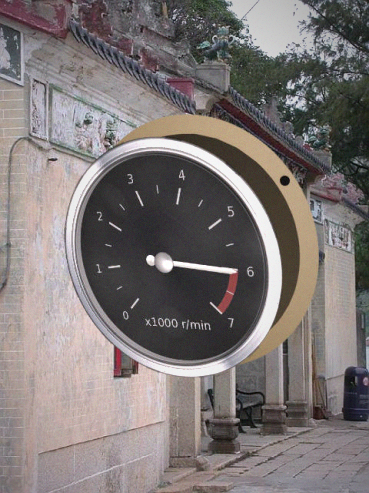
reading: 6000
